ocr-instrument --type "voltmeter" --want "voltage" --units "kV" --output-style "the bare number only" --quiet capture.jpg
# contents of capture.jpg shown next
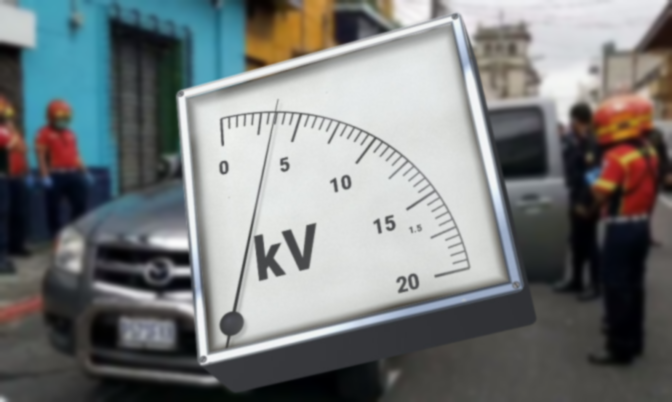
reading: 3.5
